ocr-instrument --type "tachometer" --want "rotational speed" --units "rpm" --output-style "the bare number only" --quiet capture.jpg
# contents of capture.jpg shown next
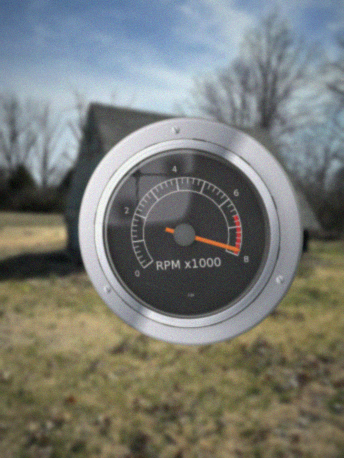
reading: 7800
